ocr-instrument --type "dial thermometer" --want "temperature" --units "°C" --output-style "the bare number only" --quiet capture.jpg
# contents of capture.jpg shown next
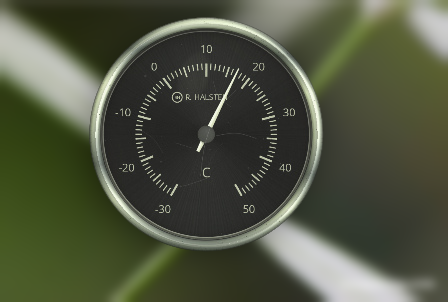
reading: 17
